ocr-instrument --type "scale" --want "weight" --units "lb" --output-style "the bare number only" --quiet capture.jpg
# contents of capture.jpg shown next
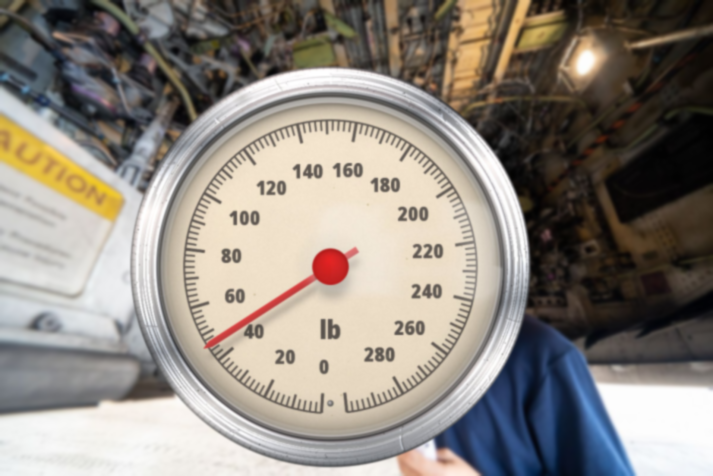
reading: 46
